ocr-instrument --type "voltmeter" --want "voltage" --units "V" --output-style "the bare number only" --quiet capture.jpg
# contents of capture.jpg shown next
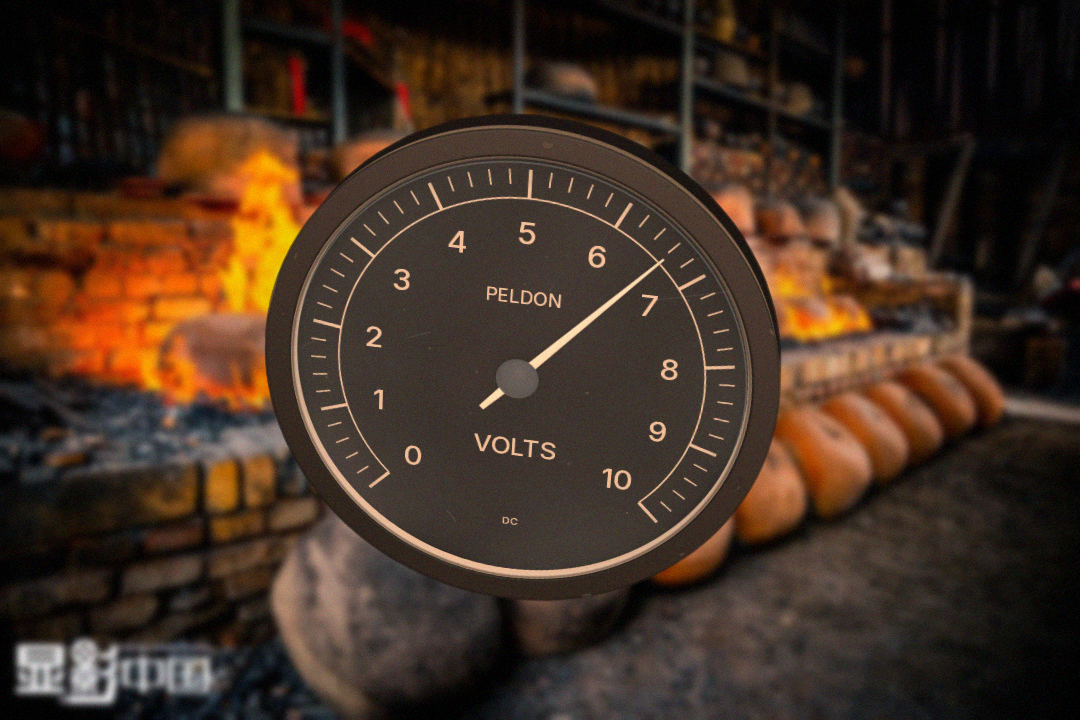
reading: 6.6
